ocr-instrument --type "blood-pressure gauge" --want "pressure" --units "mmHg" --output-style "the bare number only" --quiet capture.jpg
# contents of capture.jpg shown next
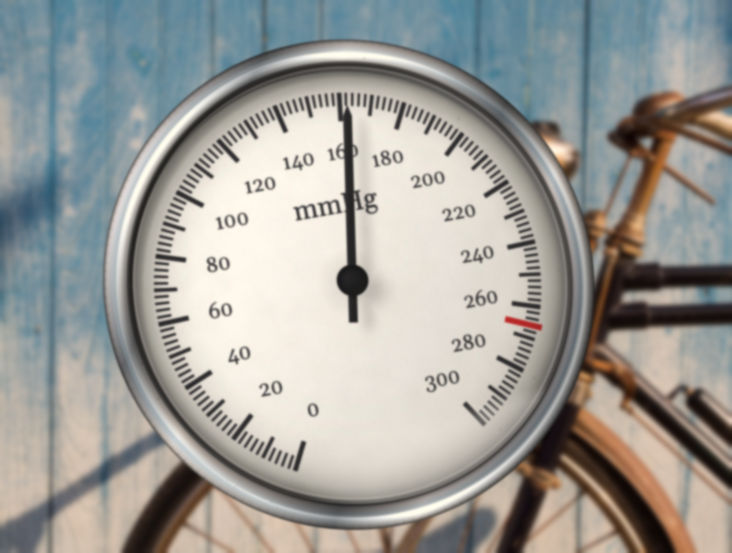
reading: 162
